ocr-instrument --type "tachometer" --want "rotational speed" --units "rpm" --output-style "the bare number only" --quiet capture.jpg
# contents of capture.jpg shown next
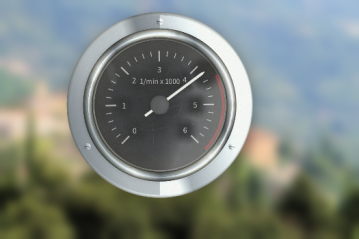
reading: 4200
